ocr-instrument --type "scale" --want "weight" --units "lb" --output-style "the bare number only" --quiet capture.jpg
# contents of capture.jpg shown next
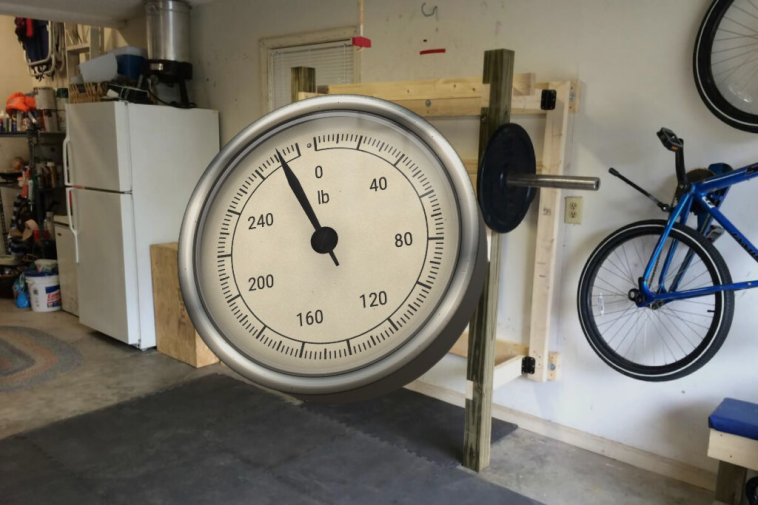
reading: 272
